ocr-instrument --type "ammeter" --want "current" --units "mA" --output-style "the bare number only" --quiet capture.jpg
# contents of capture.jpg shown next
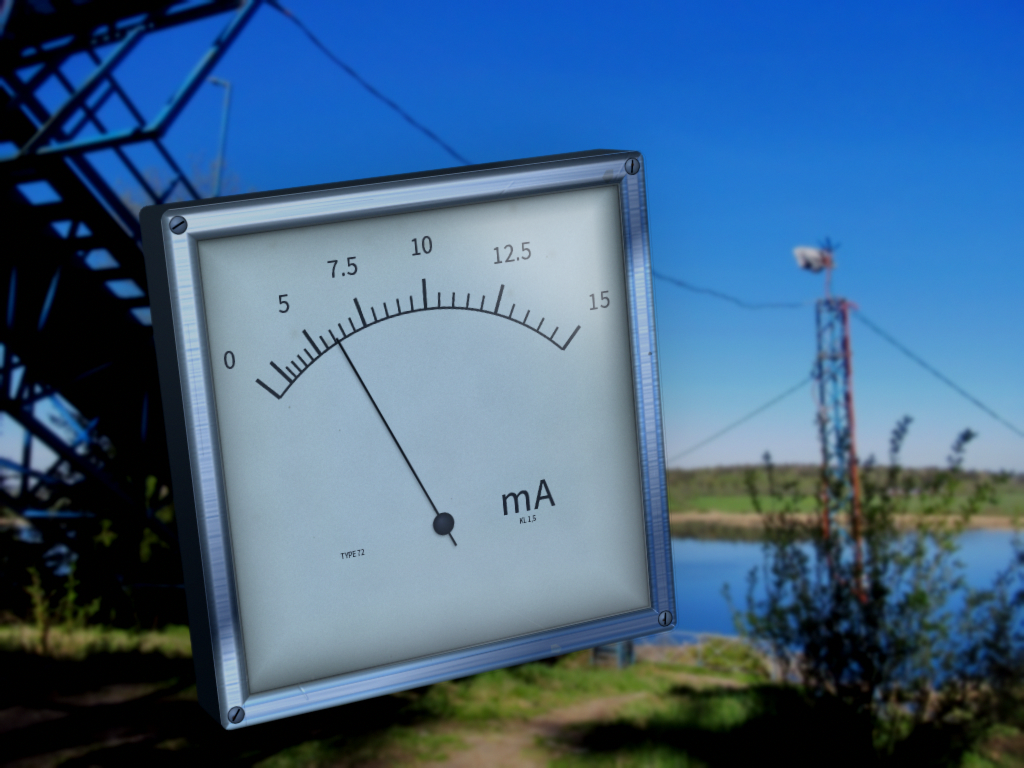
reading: 6
